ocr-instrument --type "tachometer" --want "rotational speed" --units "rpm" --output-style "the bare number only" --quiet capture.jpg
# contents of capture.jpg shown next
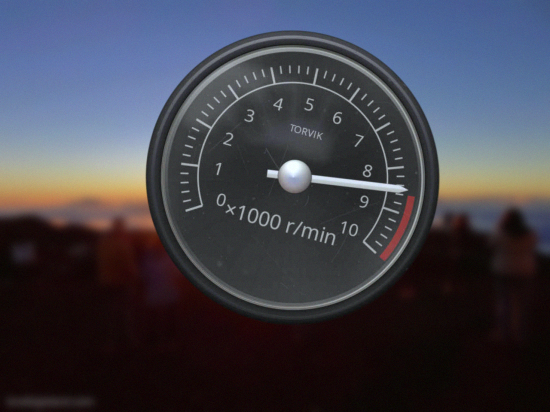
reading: 8500
